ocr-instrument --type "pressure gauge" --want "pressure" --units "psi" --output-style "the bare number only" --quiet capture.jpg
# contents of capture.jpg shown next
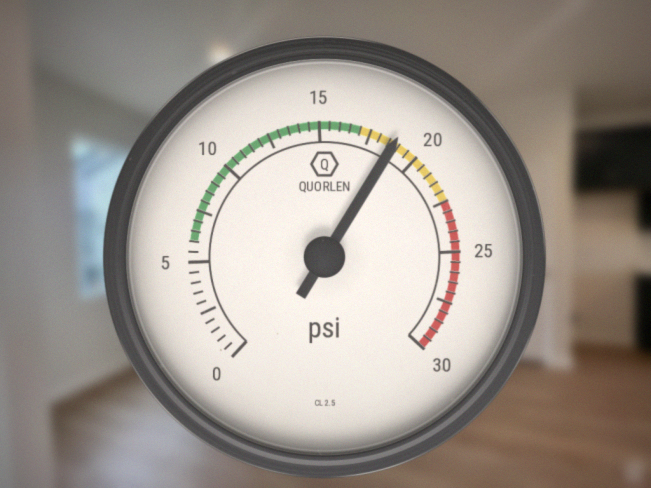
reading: 18.75
